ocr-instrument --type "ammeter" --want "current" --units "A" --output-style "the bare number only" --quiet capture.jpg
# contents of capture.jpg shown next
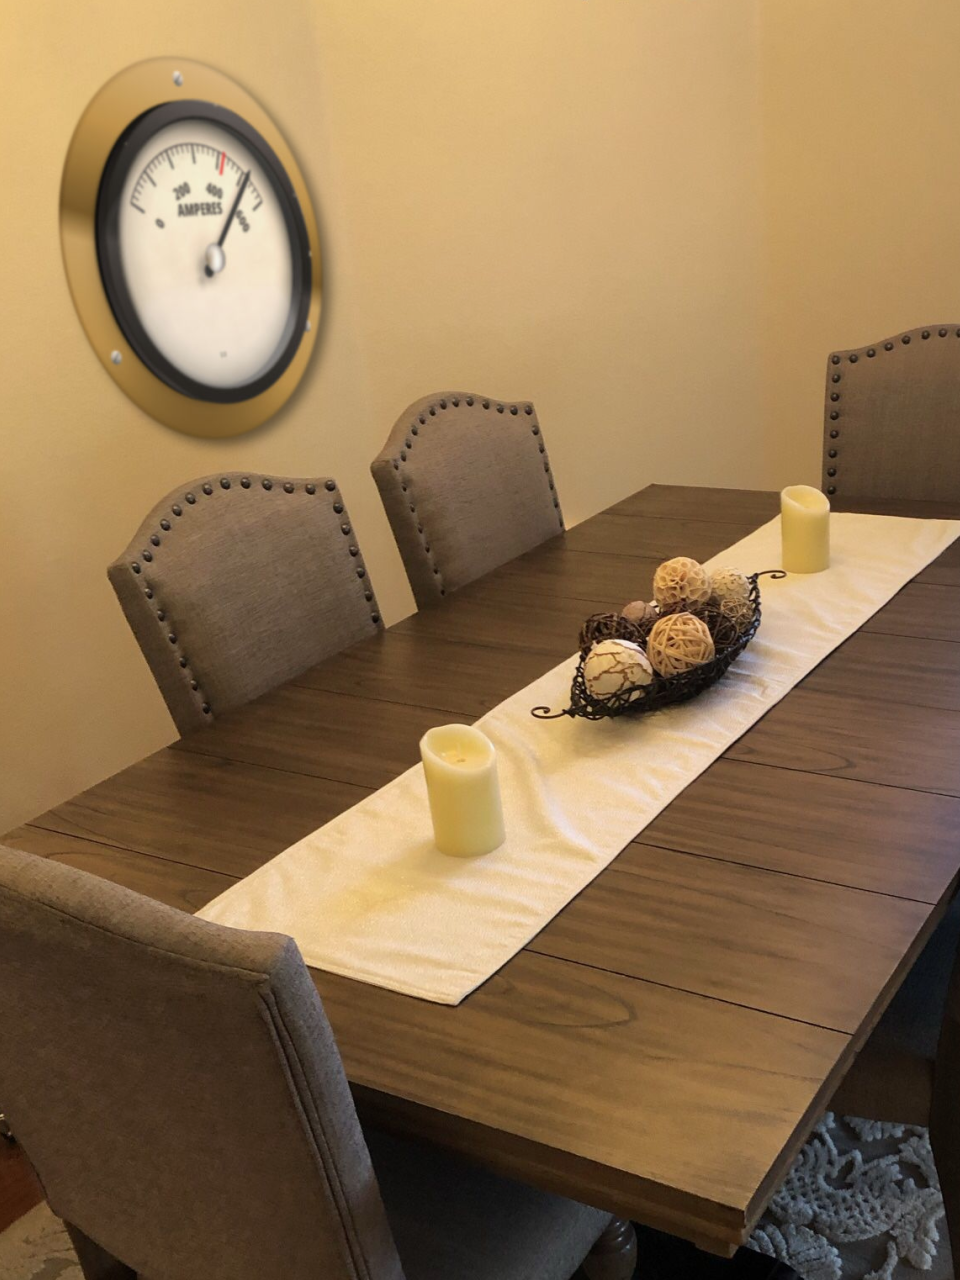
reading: 500
